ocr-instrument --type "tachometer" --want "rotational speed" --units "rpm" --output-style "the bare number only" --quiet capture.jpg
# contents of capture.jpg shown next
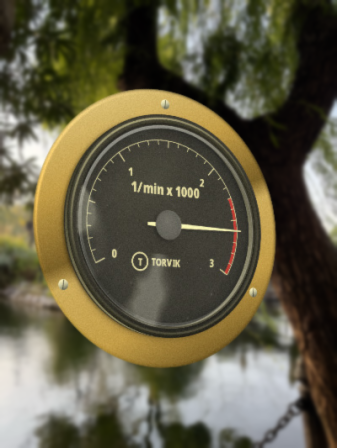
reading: 2600
